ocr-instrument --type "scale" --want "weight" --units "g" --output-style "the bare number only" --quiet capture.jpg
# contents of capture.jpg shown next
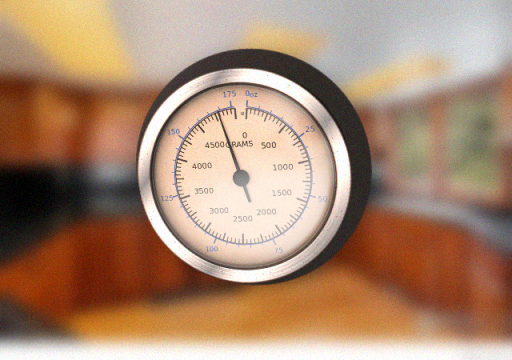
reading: 4800
